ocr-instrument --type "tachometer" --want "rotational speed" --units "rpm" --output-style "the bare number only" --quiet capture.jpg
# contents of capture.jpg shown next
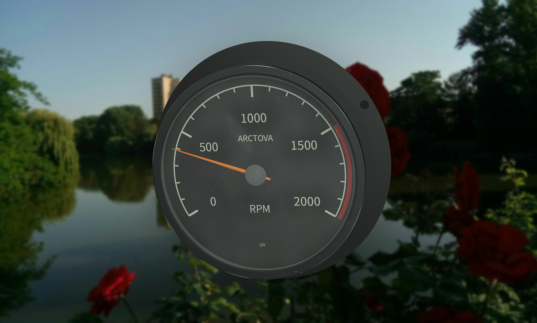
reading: 400
